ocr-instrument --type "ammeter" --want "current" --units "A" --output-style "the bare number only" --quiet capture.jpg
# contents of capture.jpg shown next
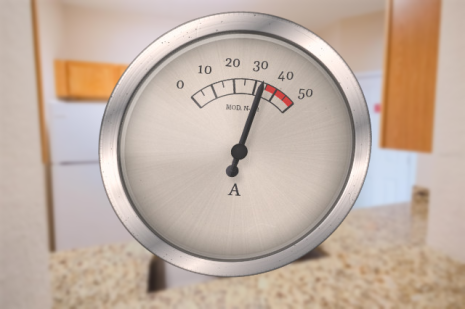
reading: 32.5
